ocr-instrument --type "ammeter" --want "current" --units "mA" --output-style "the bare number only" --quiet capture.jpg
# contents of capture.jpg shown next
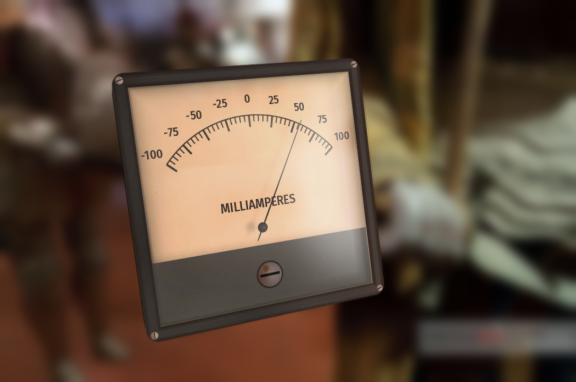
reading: 55
